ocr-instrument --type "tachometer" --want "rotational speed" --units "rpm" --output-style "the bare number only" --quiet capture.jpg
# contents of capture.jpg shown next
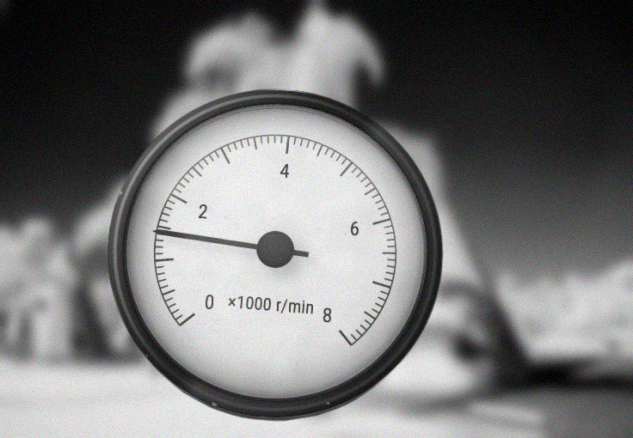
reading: 1400
